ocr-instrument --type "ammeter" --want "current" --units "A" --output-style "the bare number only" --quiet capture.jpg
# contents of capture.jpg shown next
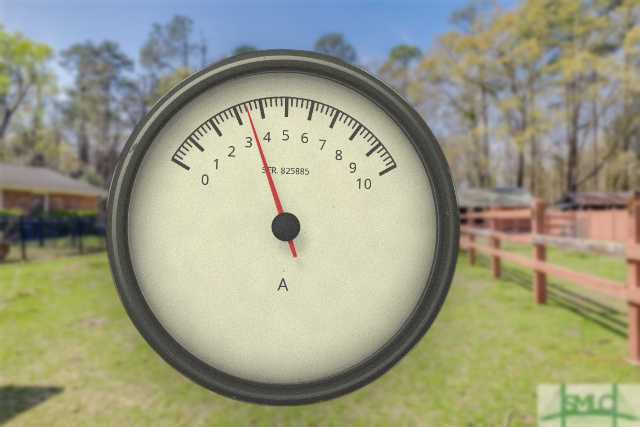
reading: 3.4
